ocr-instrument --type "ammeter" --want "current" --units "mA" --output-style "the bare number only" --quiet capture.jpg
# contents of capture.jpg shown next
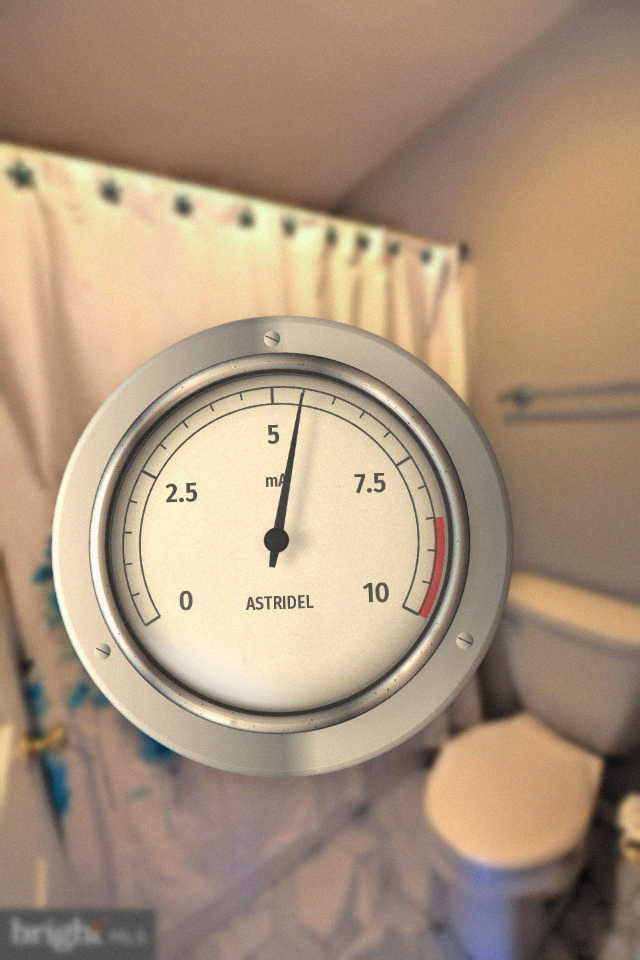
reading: 5.5
